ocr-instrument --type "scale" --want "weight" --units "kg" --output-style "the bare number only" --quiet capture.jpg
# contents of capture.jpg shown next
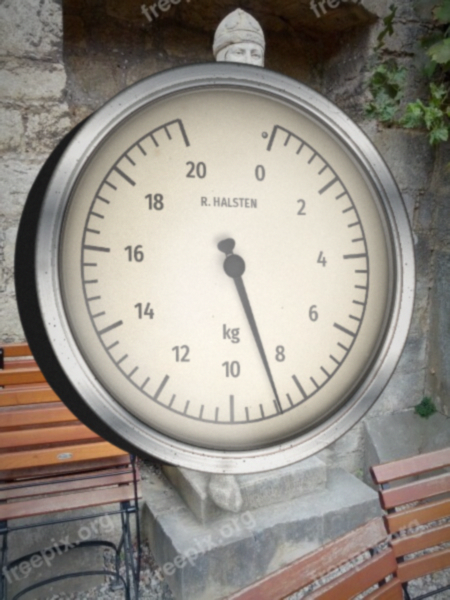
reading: 8.8
